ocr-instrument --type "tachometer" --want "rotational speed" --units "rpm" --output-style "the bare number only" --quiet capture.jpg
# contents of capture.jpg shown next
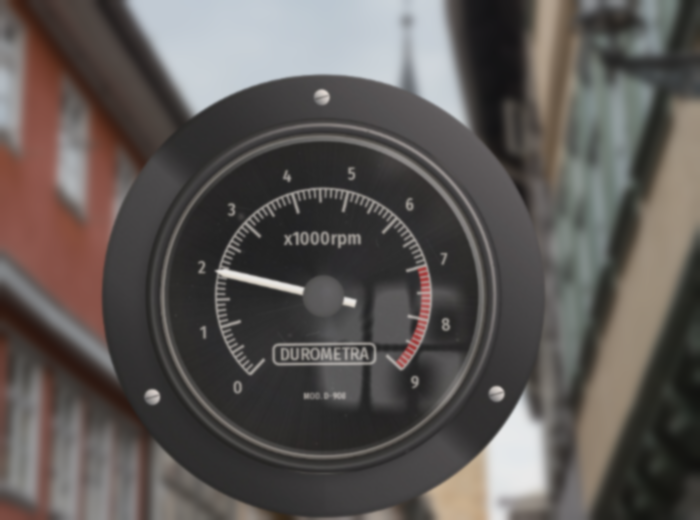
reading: 2000
